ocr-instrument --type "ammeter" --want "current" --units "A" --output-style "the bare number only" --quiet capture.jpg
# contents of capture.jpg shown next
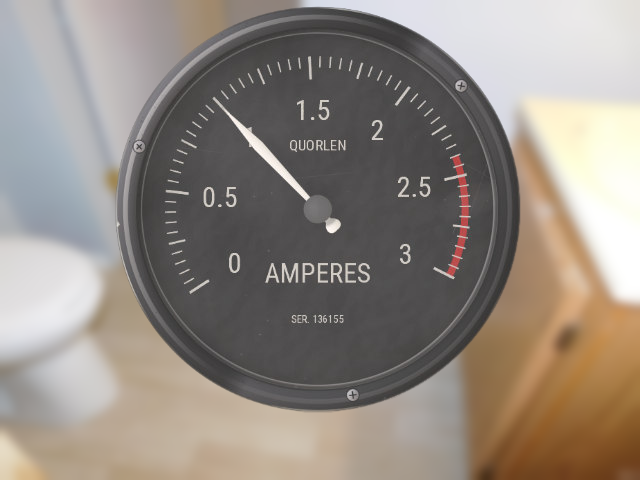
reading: 1
